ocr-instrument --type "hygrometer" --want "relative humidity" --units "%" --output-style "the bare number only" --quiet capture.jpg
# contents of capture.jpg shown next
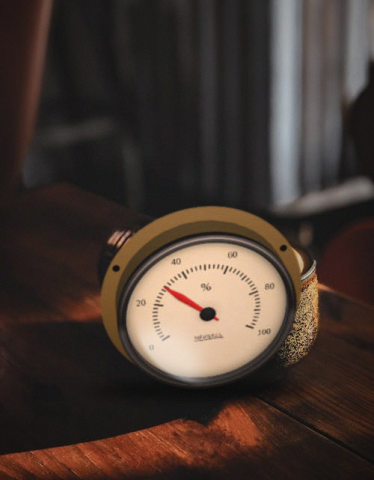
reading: 30
